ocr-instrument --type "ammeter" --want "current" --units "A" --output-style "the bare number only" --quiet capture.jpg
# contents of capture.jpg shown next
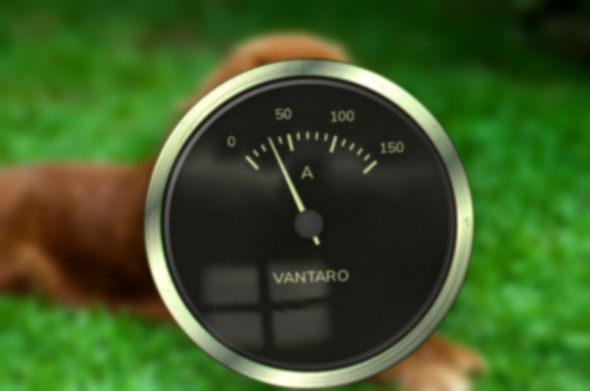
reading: 30
